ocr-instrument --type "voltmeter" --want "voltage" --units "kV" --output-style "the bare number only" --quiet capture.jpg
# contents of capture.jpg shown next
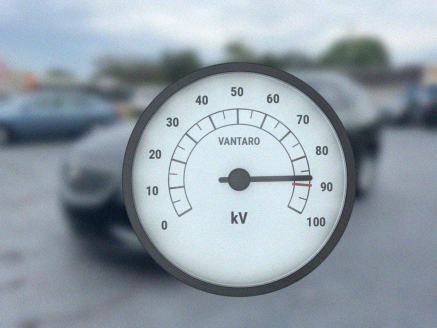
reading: 87.5
